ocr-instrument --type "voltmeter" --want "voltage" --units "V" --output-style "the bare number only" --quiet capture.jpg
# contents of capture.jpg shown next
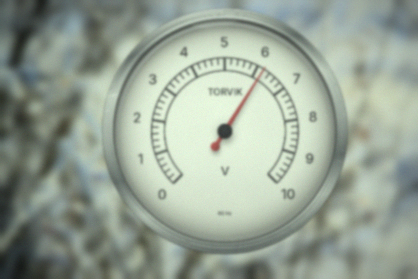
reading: 6.2
